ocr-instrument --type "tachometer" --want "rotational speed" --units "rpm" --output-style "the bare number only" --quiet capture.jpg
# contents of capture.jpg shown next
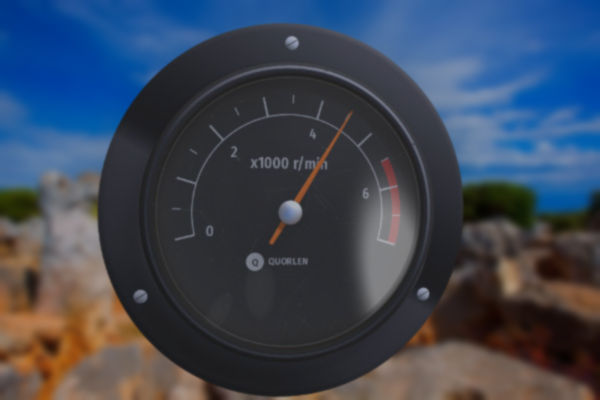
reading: 4500
